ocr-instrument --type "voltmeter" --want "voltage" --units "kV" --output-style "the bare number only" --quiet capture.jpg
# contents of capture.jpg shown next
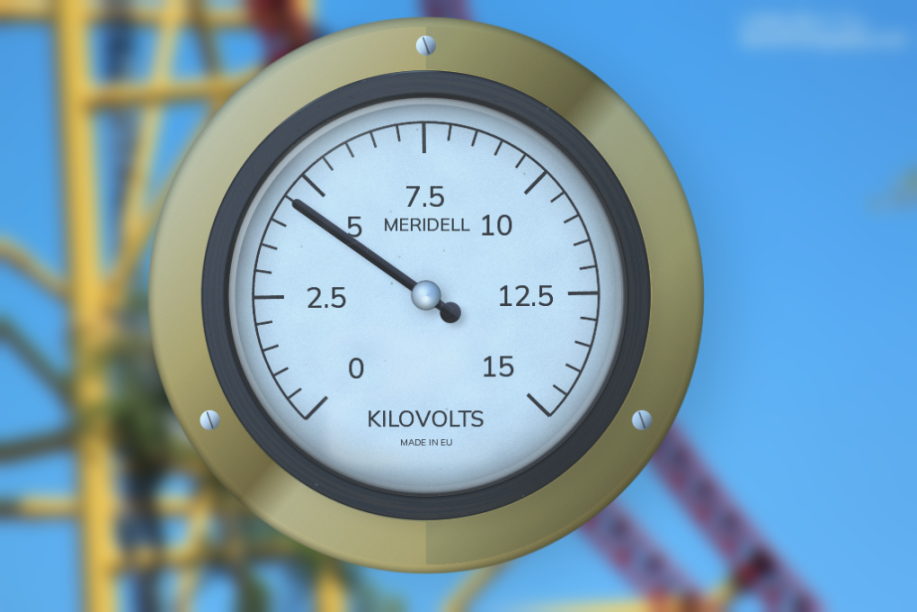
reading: 4.5
